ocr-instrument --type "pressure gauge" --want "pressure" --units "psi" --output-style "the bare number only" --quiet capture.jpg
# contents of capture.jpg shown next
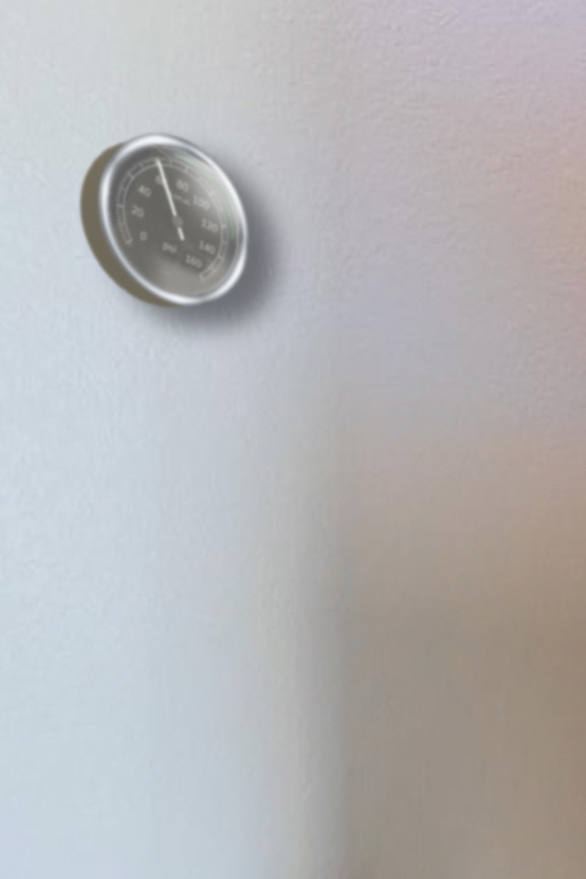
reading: 60
